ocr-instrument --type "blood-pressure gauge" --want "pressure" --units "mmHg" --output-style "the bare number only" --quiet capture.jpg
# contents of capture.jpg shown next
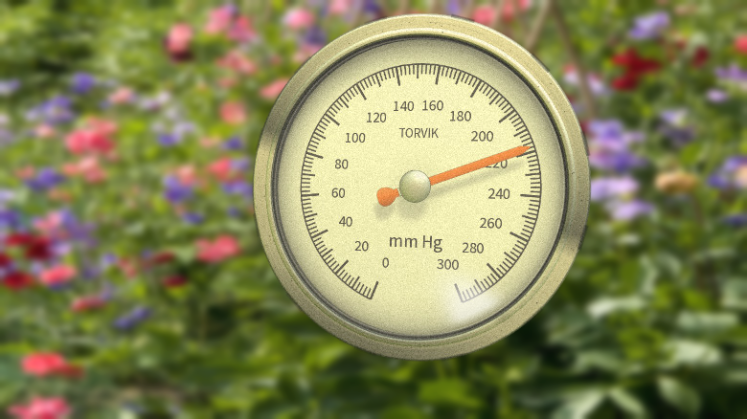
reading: 218
